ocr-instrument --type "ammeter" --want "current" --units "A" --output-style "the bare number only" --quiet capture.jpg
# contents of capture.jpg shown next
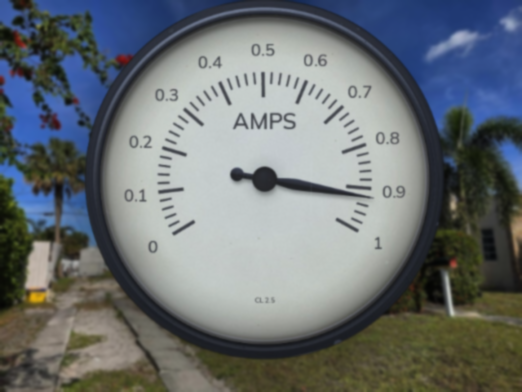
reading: 0.92
